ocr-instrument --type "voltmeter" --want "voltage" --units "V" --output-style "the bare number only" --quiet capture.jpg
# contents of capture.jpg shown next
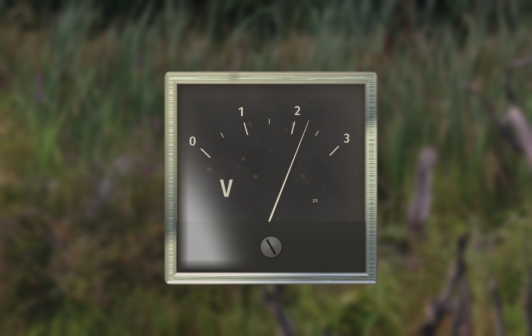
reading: 2.25
